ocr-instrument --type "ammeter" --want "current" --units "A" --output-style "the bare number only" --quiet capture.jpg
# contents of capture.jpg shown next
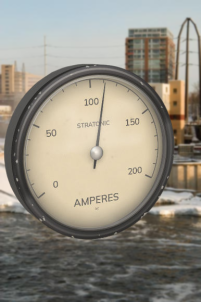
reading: 110
